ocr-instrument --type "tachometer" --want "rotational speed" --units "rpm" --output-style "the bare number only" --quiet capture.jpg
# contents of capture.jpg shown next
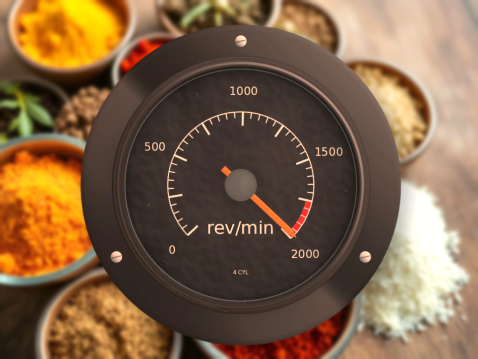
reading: 1975
